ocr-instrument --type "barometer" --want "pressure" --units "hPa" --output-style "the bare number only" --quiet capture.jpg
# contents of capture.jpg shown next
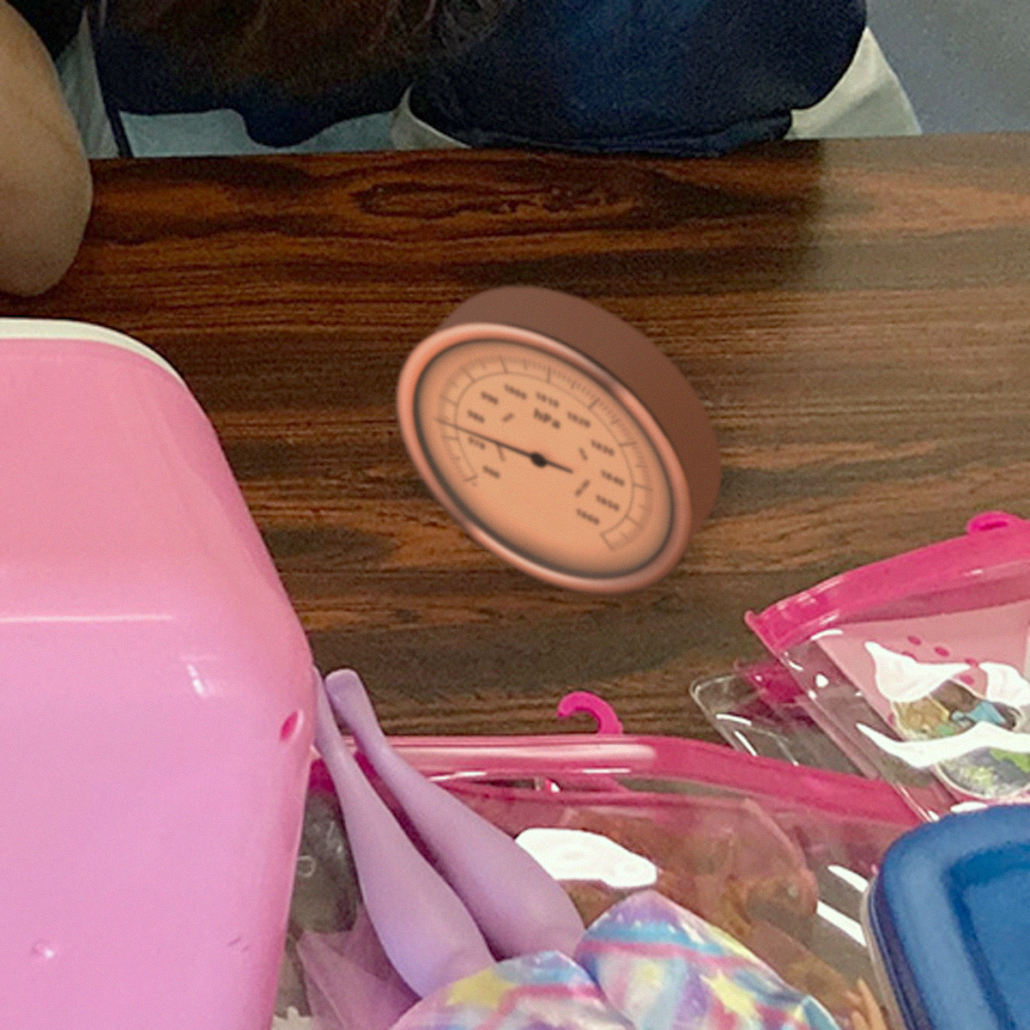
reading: 975
